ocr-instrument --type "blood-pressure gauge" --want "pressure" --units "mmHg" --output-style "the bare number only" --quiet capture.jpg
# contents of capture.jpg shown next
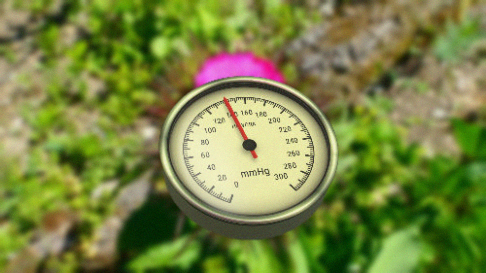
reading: 140
